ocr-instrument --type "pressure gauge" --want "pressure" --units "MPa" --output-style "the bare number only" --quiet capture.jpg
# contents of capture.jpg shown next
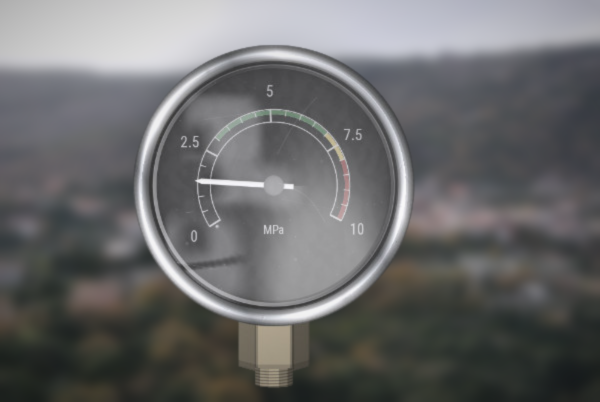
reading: 1.5
